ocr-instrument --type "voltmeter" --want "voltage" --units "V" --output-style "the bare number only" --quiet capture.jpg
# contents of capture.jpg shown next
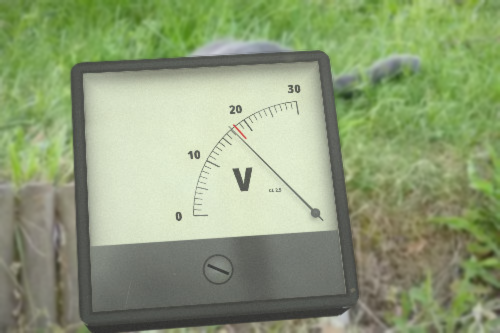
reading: 17
